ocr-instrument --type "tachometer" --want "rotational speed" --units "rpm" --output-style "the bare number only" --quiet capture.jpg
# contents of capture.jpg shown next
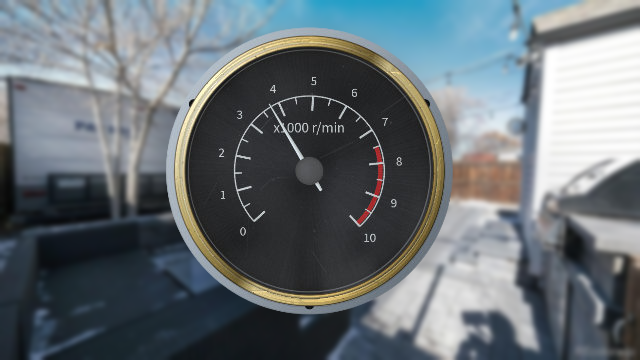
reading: 3750
